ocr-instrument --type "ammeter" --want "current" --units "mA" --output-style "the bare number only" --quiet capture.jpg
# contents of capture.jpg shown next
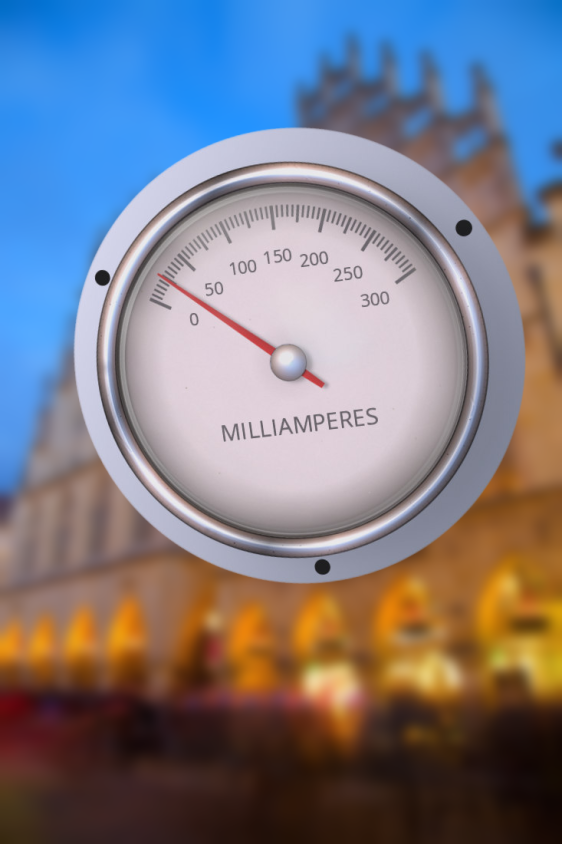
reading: 25
